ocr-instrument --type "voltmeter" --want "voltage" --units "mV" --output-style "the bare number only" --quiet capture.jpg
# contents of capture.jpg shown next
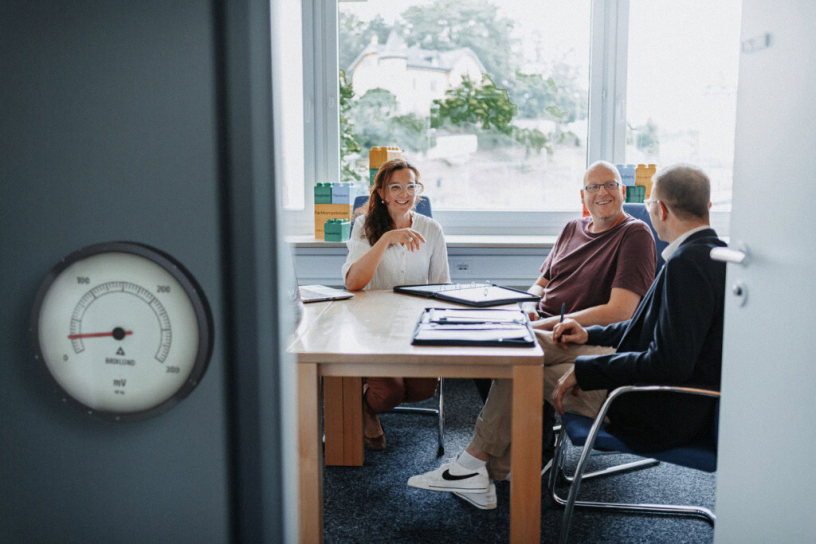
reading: 25
